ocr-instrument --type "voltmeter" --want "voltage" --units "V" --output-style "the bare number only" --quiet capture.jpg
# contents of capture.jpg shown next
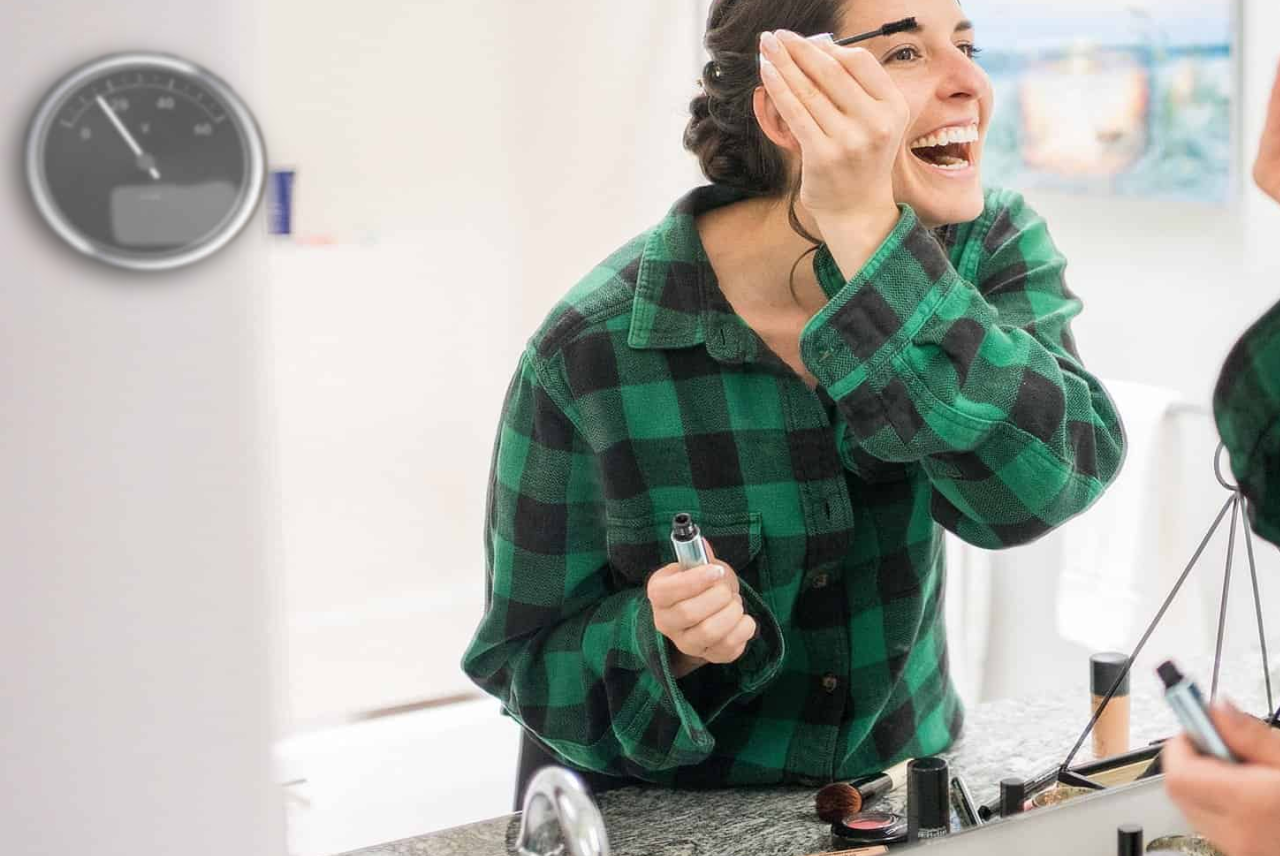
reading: 15
